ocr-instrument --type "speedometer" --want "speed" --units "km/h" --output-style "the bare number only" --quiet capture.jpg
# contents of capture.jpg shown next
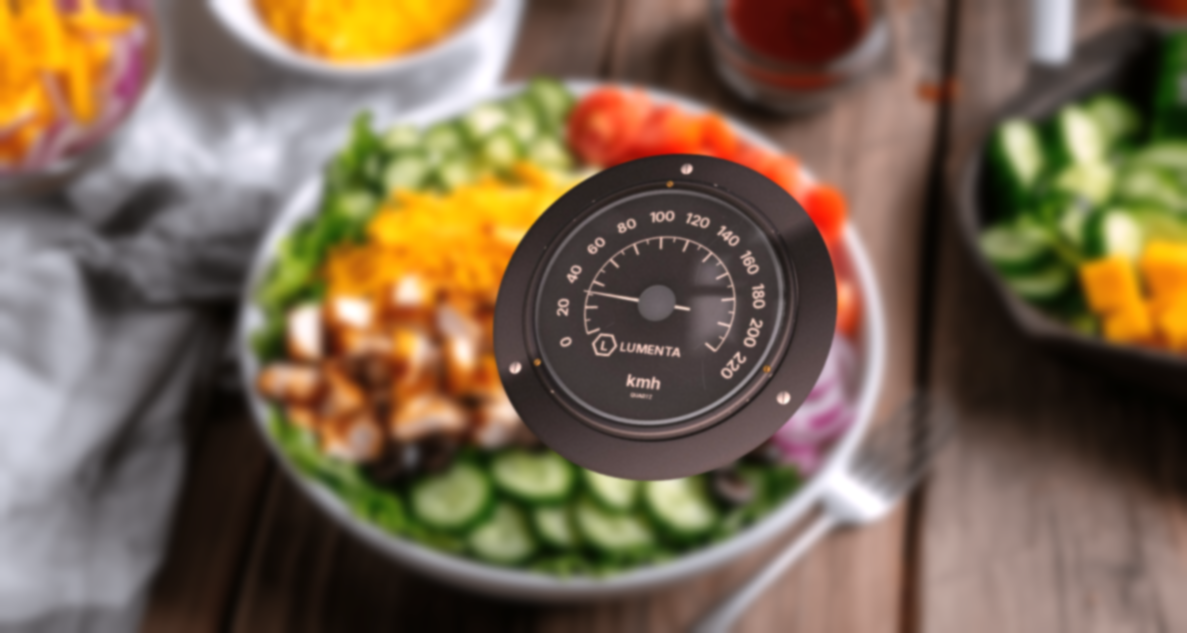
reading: 30
